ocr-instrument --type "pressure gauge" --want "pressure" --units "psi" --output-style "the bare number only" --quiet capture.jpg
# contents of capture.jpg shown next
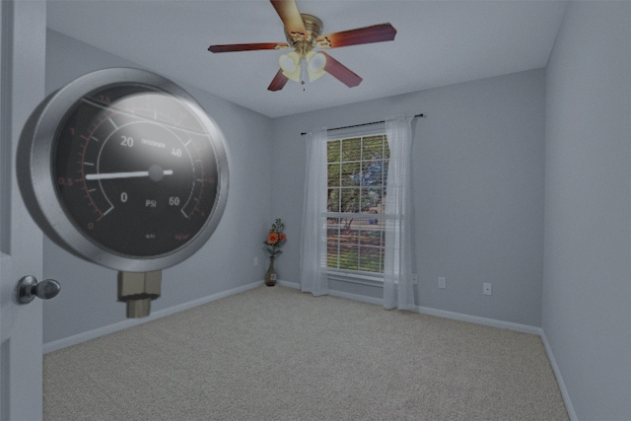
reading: 7.5
